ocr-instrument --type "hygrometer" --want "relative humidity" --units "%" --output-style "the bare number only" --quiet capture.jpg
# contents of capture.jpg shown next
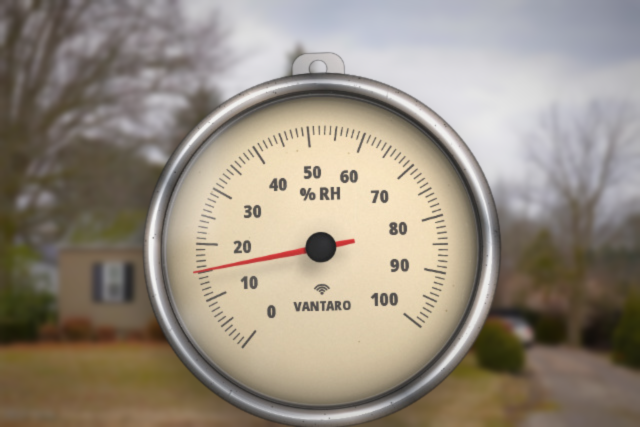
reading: 15
